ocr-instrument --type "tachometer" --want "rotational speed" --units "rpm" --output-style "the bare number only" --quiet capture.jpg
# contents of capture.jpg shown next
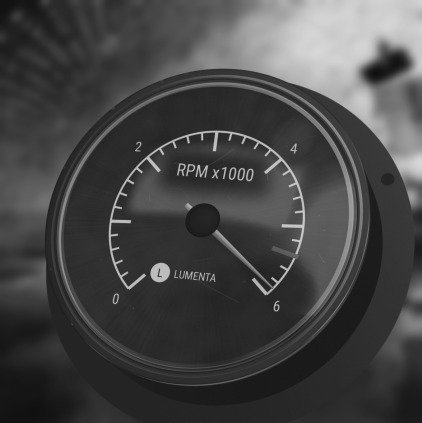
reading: 5900
